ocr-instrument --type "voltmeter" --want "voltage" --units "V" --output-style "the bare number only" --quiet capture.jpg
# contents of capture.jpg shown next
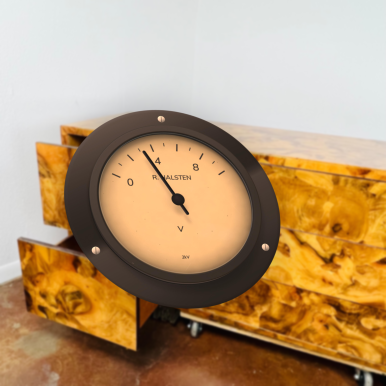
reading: 3
